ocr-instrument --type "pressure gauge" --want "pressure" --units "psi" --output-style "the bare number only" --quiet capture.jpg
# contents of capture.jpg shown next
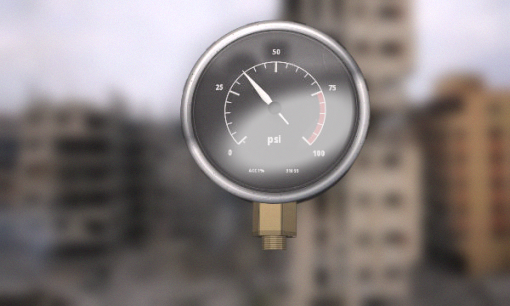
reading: 35
